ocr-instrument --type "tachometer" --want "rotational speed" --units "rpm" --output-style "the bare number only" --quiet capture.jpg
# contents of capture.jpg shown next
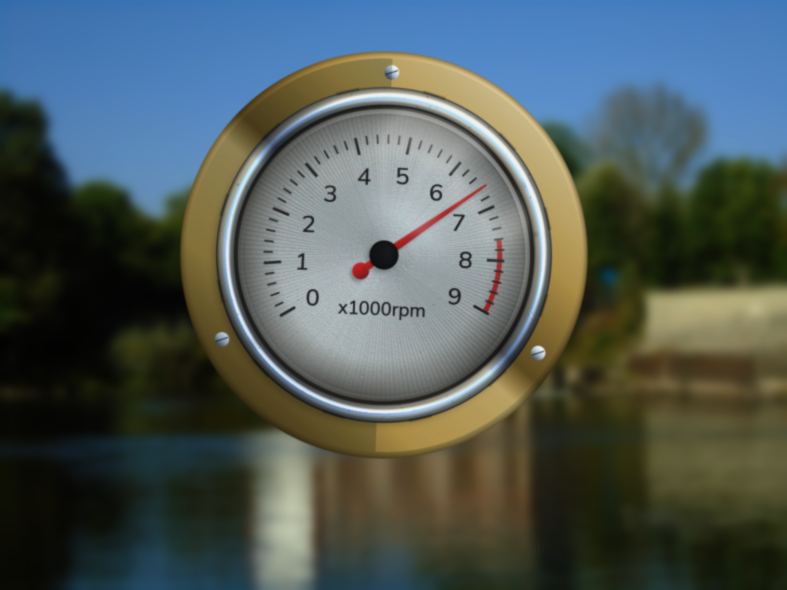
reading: 6600
